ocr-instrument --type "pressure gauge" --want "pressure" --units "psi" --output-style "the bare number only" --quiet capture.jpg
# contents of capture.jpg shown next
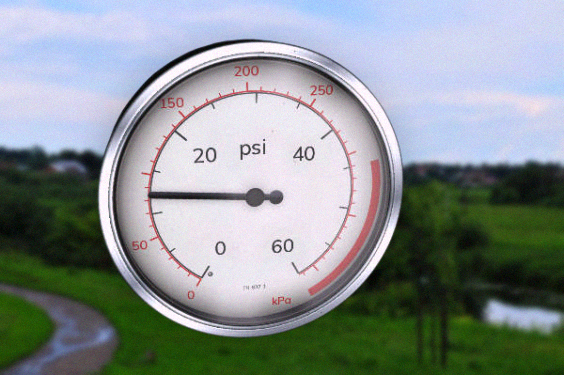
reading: 12.5
